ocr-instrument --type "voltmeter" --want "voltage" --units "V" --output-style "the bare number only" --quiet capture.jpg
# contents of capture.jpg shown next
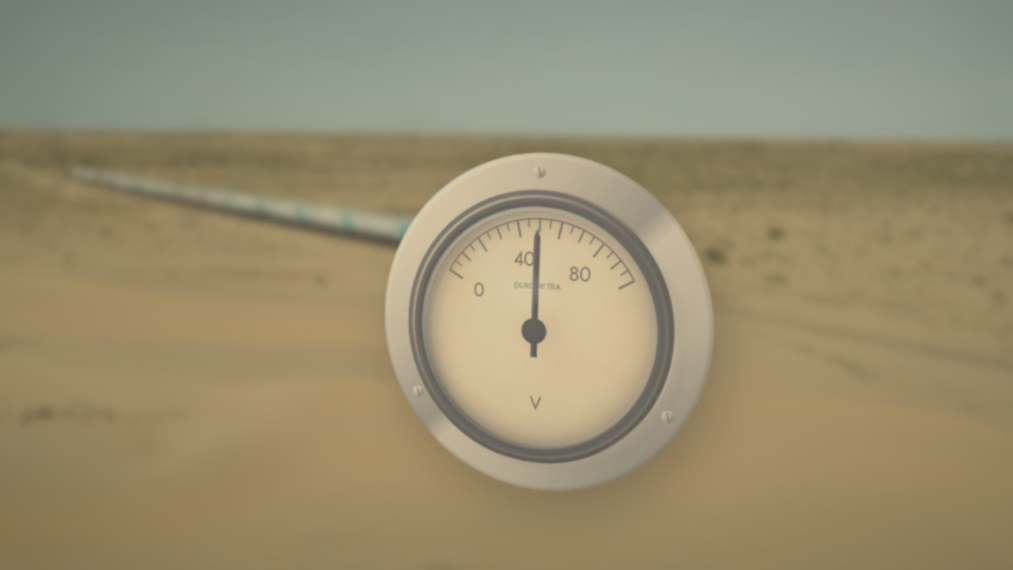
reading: 50
